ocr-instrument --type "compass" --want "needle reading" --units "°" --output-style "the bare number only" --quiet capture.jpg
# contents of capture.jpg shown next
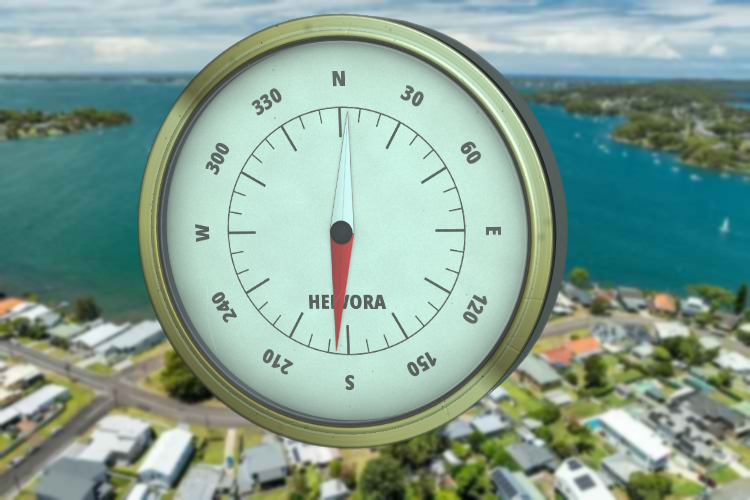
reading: 185
